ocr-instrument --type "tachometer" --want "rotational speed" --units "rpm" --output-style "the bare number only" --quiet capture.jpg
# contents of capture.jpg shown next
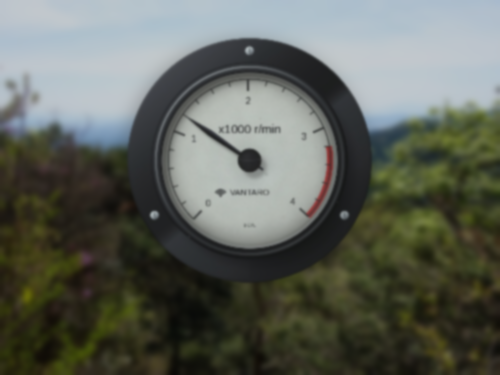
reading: 1200
